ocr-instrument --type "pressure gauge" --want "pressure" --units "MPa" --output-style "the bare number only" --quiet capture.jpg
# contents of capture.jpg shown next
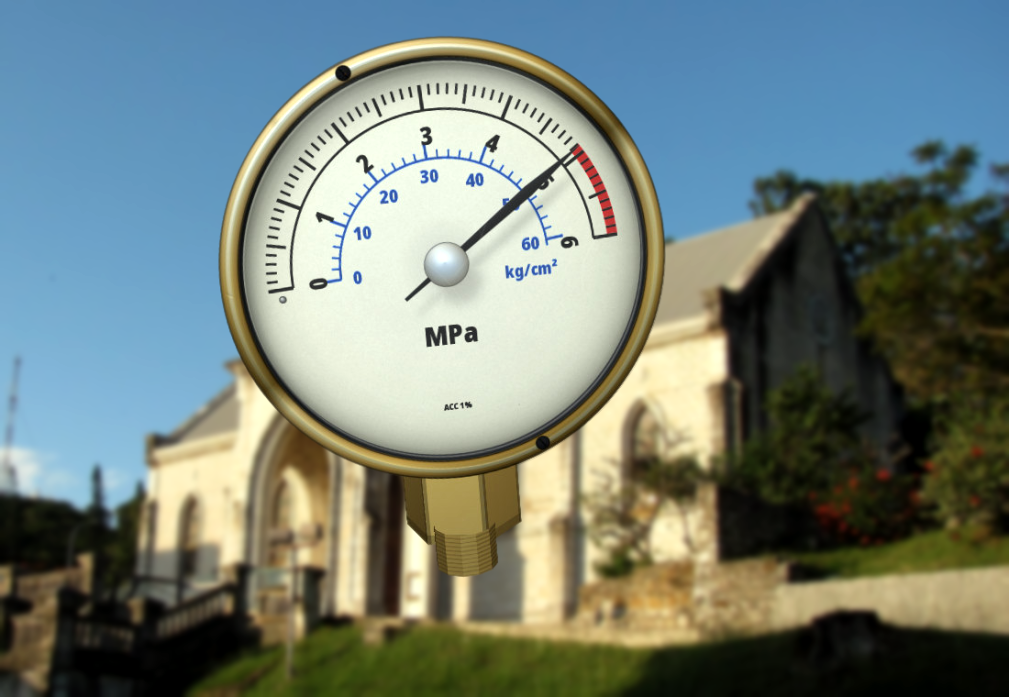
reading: 4.9
